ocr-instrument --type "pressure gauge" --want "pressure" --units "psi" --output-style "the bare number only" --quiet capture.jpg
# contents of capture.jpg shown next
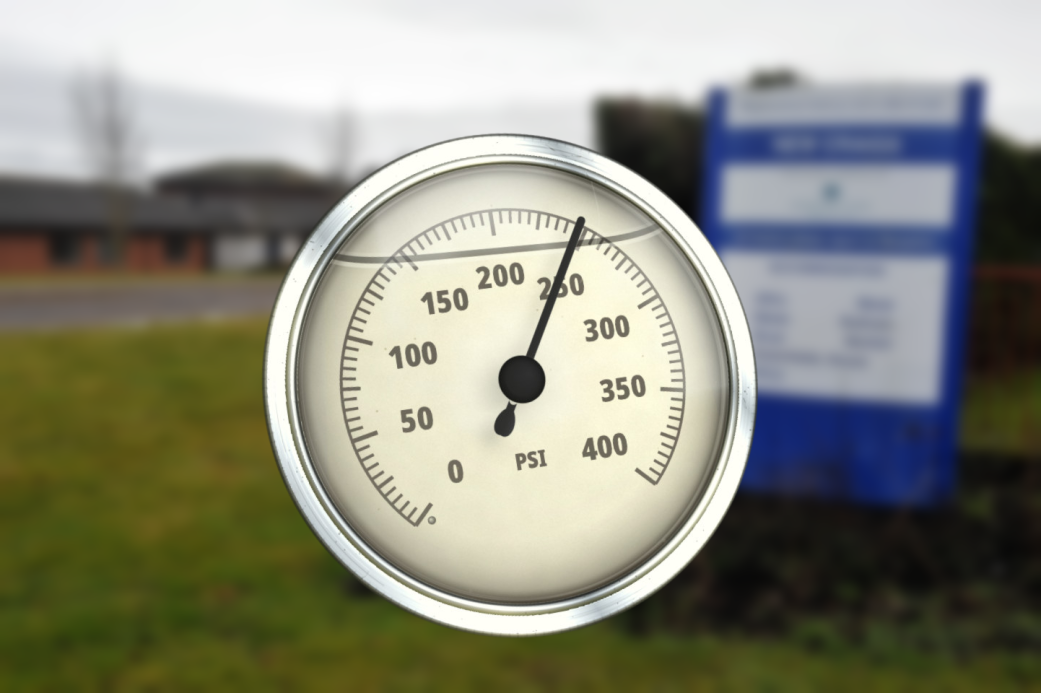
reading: 245
